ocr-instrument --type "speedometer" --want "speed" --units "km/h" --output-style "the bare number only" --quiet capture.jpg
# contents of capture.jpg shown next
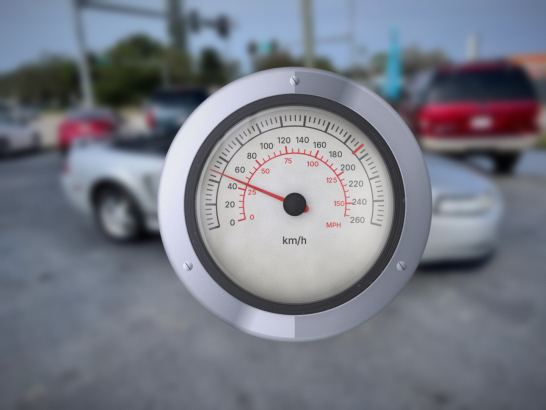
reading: 48
